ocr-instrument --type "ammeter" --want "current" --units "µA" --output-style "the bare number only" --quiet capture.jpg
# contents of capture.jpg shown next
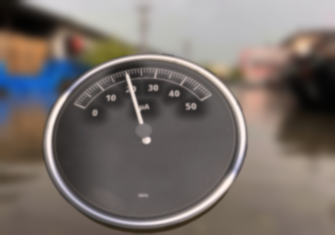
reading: 20
